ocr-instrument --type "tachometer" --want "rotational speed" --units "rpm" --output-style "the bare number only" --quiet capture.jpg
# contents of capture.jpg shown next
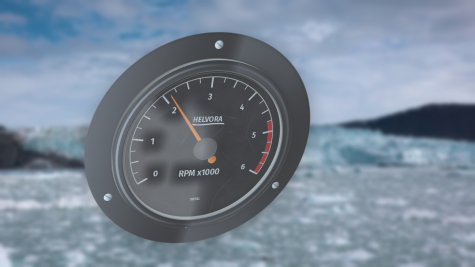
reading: 2125
